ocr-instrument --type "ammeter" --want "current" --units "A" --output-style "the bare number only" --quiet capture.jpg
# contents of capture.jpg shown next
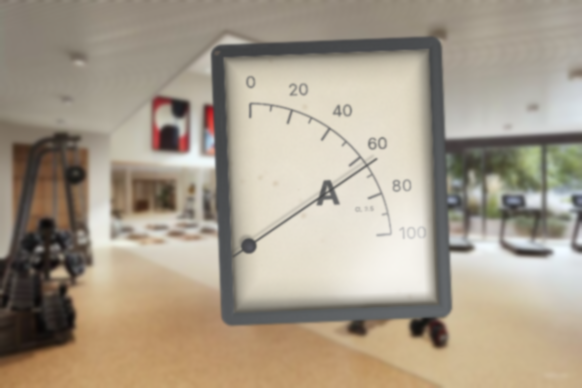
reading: 65
